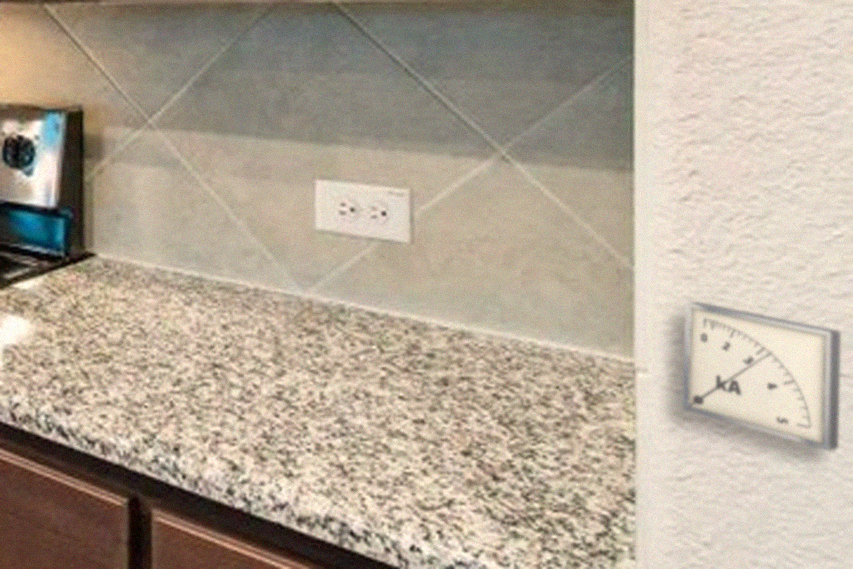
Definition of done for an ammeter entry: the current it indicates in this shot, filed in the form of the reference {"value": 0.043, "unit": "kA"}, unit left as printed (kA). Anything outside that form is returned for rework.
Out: {"value": 3.2, "unit": "kA"}
